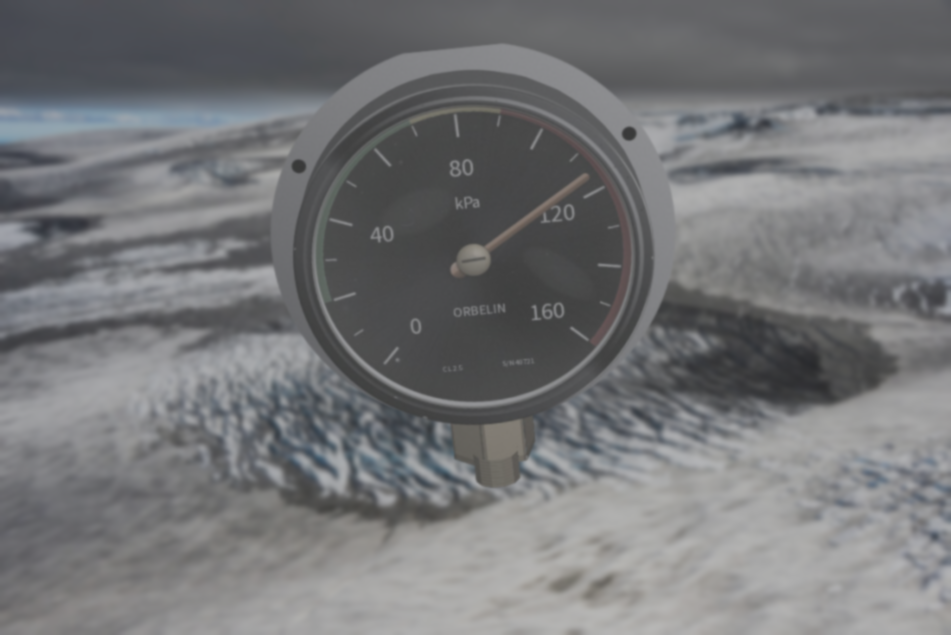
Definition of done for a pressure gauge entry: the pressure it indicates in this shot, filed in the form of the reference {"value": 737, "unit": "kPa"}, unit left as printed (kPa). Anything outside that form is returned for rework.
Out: {"value": 115, "unit": "kPa"}
